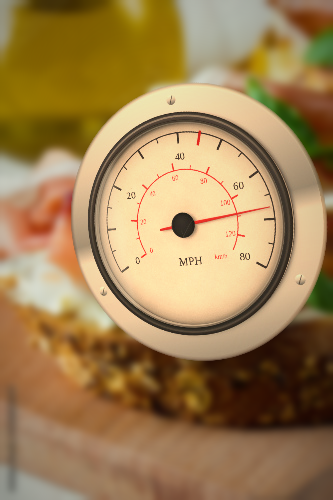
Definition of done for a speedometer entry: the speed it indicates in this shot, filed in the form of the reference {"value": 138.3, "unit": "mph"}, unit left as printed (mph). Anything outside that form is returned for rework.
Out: {"value": 67.5, "unit": "mph"}
